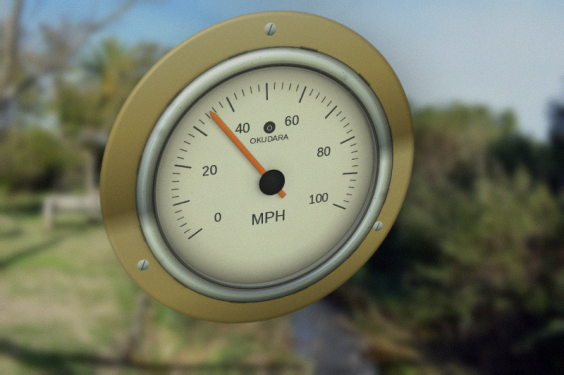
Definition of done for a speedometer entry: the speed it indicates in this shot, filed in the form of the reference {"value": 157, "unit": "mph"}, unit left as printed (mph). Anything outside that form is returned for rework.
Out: {"value": 35, "unit": "mph"}
